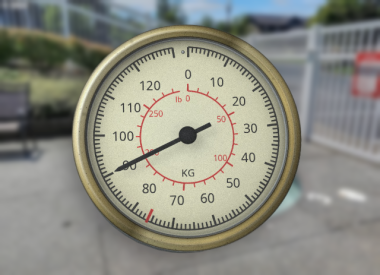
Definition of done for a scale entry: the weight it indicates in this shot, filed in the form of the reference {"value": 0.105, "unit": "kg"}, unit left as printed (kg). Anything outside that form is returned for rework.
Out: {"value": 90, "unit": "kg"}
